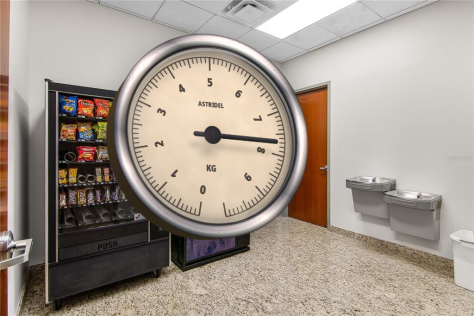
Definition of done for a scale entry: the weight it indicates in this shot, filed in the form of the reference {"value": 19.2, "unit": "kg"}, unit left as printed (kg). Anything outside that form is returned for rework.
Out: {"value": 7.7, "unit": "kg"}
